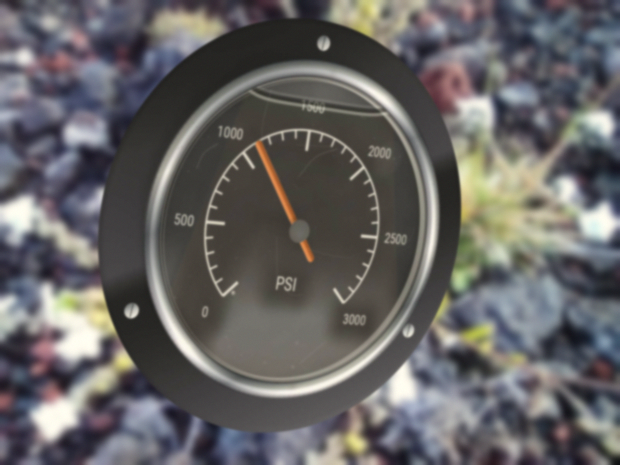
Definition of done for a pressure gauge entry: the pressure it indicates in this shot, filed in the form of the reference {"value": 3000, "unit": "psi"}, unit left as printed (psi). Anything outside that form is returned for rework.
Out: {"value": 1100, "unit": "psi"}
